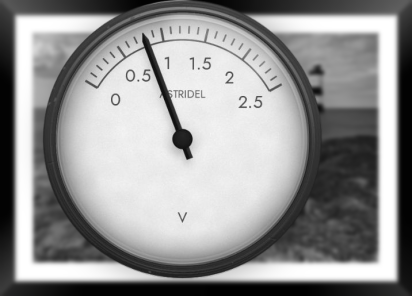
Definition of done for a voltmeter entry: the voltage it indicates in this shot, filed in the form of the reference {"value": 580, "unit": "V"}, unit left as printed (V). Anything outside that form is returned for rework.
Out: {"value": 0.8, "unit": "V"}
